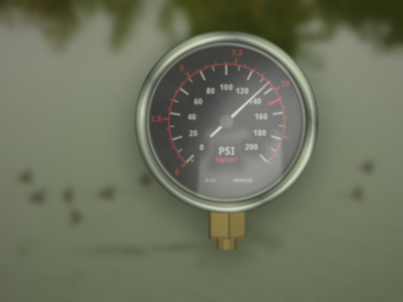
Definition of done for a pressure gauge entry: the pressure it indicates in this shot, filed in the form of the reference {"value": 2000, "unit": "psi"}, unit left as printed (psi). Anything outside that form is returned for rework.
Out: {"value": 135, "unit": "psi"}
